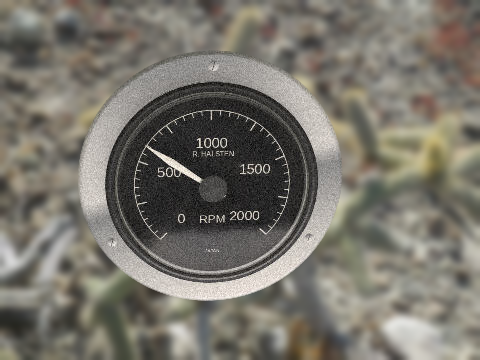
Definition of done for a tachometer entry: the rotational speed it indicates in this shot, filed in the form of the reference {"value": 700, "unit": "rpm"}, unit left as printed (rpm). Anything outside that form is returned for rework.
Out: {"value": 600, "unit": "rpm"}
